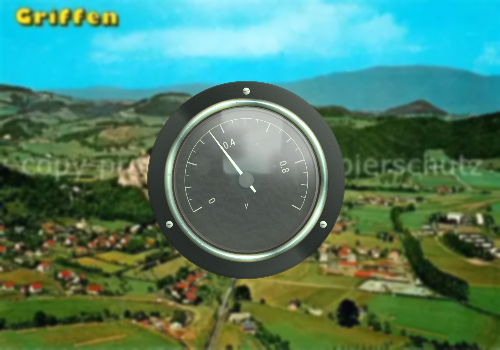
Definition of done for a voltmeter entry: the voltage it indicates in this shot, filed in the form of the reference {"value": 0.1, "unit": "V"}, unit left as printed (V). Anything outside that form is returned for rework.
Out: {"value": 0.35, "unit": "V"}
